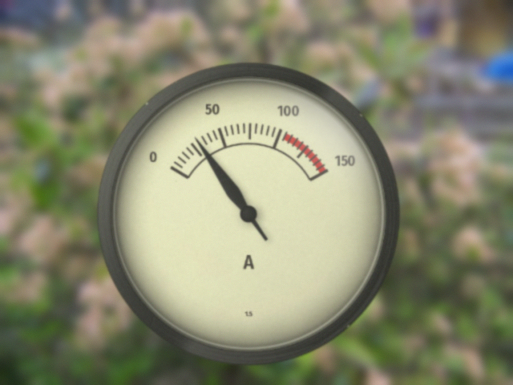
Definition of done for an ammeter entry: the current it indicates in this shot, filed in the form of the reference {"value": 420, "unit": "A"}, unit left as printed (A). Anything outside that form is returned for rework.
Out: {"value": 30, "unit": "A"}
